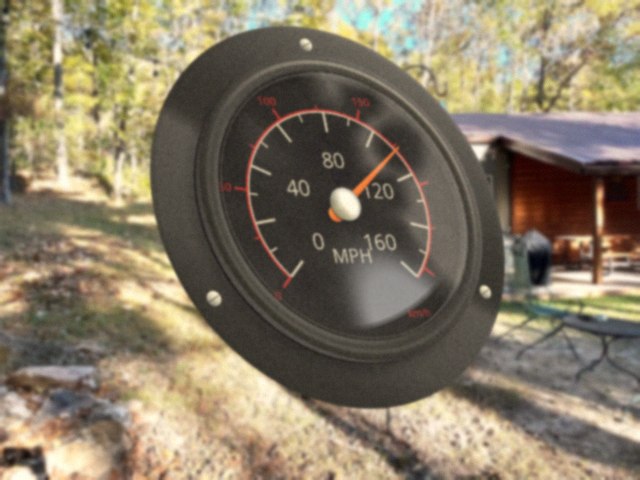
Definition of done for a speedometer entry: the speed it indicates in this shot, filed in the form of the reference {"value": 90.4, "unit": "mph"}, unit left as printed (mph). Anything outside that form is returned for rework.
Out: {"value": 110, "unit": "mph"}
